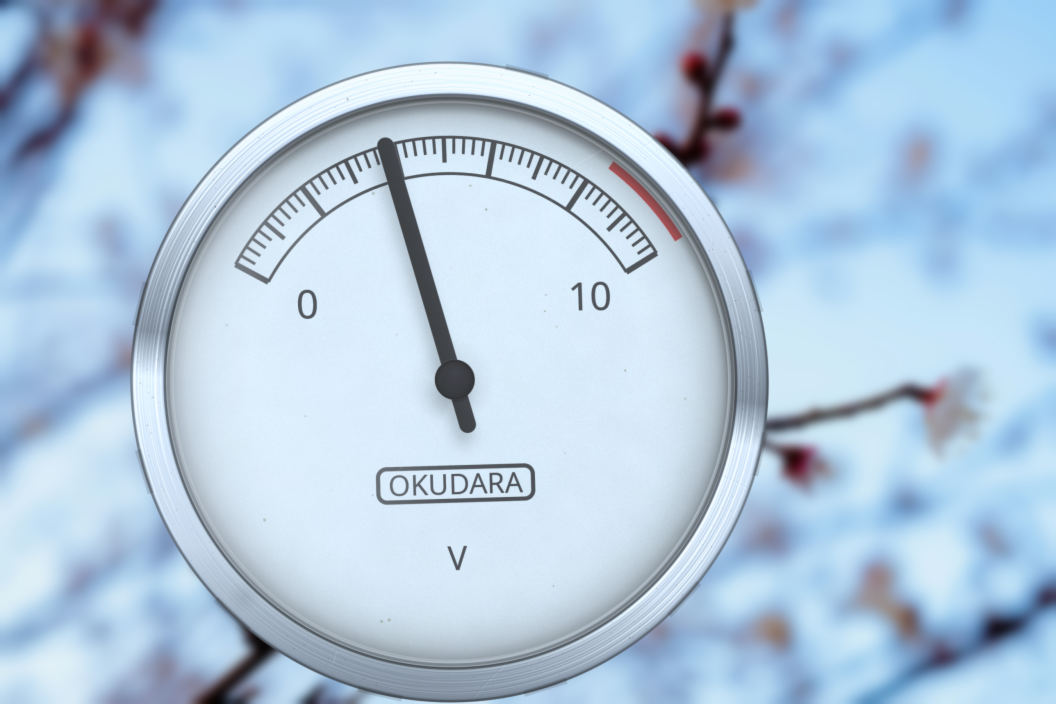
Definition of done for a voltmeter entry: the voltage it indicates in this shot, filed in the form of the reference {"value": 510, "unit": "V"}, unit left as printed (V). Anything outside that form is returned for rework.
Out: {"value": 3.8, "unit": "V"}
